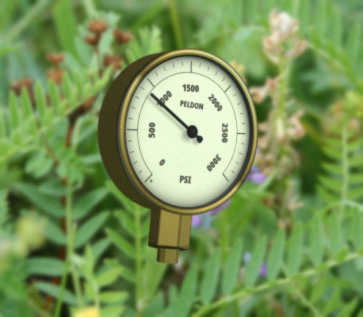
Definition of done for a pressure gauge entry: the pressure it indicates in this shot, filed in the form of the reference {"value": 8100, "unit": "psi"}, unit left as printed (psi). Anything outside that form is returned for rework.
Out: {"value": 900, "unit": "psi"}
